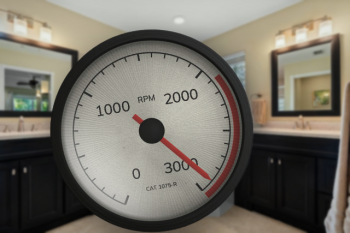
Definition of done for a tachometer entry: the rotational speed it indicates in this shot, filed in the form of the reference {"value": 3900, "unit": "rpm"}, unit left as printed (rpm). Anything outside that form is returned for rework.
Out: {"value": 2900, "unit": "rpm"}
